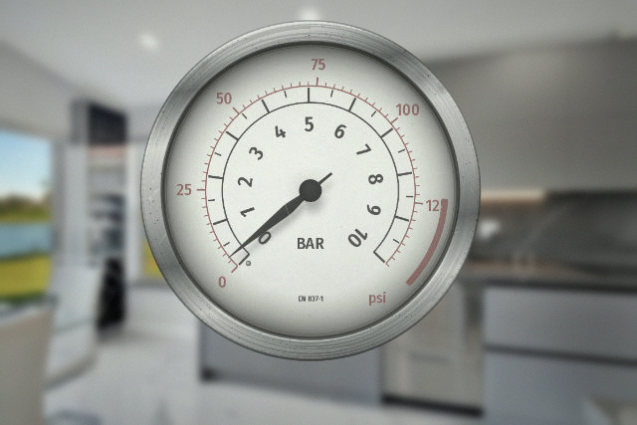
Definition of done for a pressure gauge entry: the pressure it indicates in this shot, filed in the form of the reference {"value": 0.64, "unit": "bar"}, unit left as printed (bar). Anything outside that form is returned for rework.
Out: {"value": 0.25, "unit": "bar"}
